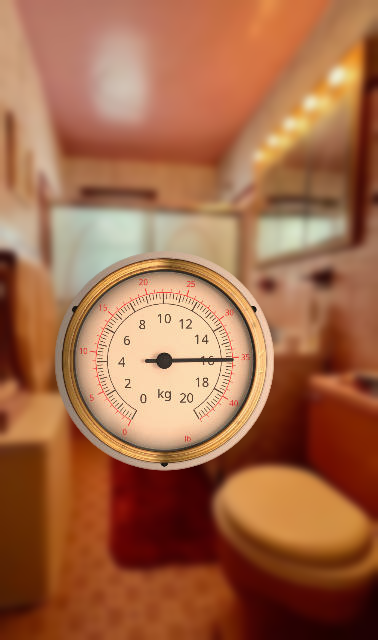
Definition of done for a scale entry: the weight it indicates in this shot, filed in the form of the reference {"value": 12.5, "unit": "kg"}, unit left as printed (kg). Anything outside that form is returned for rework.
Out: {"value": 16, "unit": "kg"}
